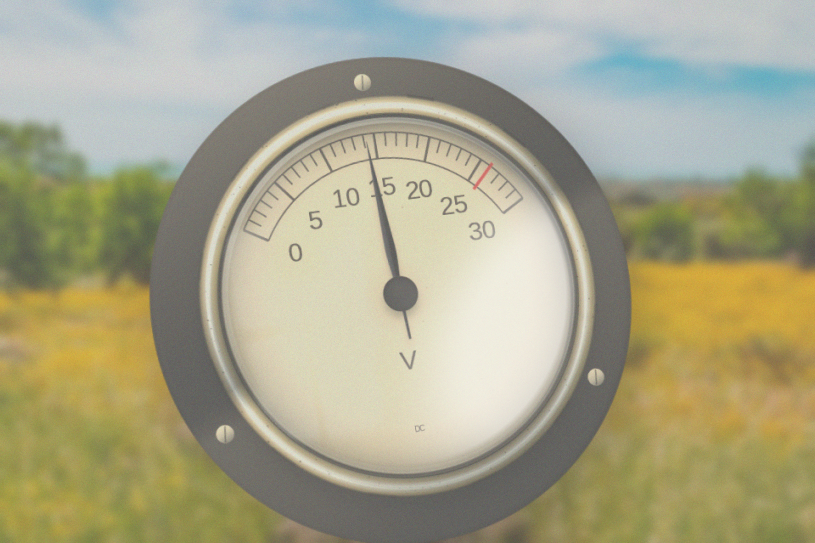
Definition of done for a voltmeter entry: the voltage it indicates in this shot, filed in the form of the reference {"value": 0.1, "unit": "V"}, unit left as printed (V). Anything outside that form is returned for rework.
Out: {"value": 14, "unit": "V"}
